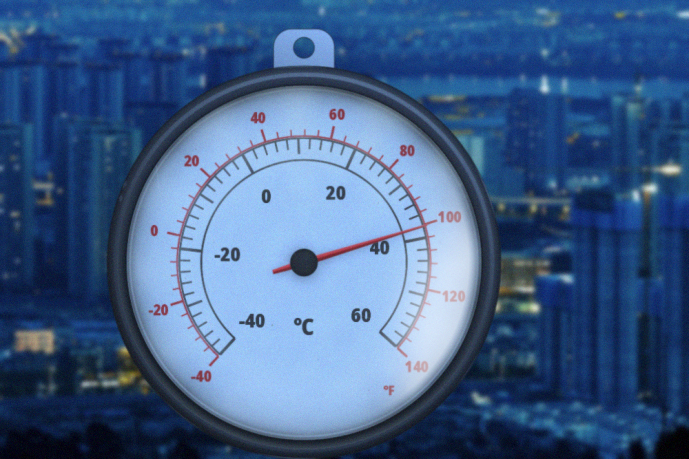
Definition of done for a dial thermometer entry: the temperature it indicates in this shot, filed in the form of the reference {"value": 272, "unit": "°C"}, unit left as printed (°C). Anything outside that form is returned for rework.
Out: {"value": 38, "unit": "°C"}
